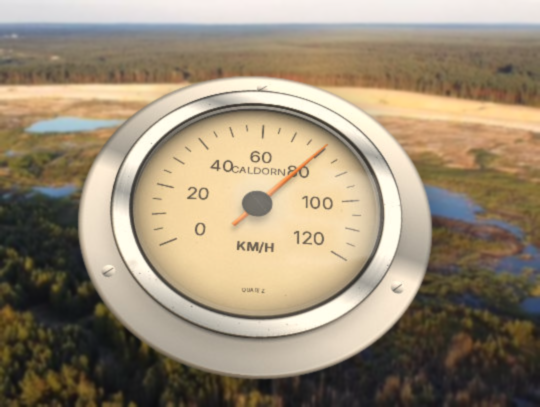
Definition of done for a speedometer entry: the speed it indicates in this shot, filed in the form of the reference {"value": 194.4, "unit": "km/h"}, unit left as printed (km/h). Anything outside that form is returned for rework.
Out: {"value": 80, "unit": "km/h"}
